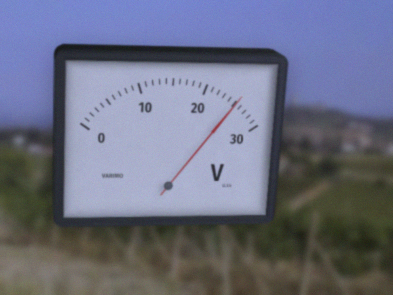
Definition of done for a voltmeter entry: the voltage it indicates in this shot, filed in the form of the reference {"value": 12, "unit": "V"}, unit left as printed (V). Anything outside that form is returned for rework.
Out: {"value": 25, "unit": "V"}
